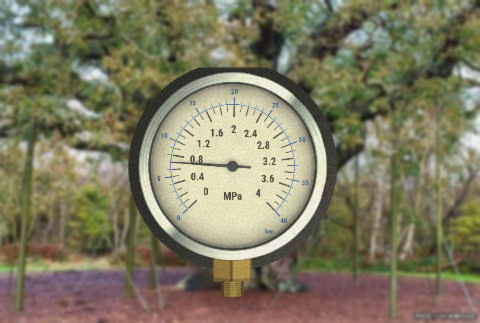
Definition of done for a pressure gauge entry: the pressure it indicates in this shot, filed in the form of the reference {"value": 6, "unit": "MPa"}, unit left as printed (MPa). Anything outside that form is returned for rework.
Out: {"value": 0.7, "unit": "MPa"}
